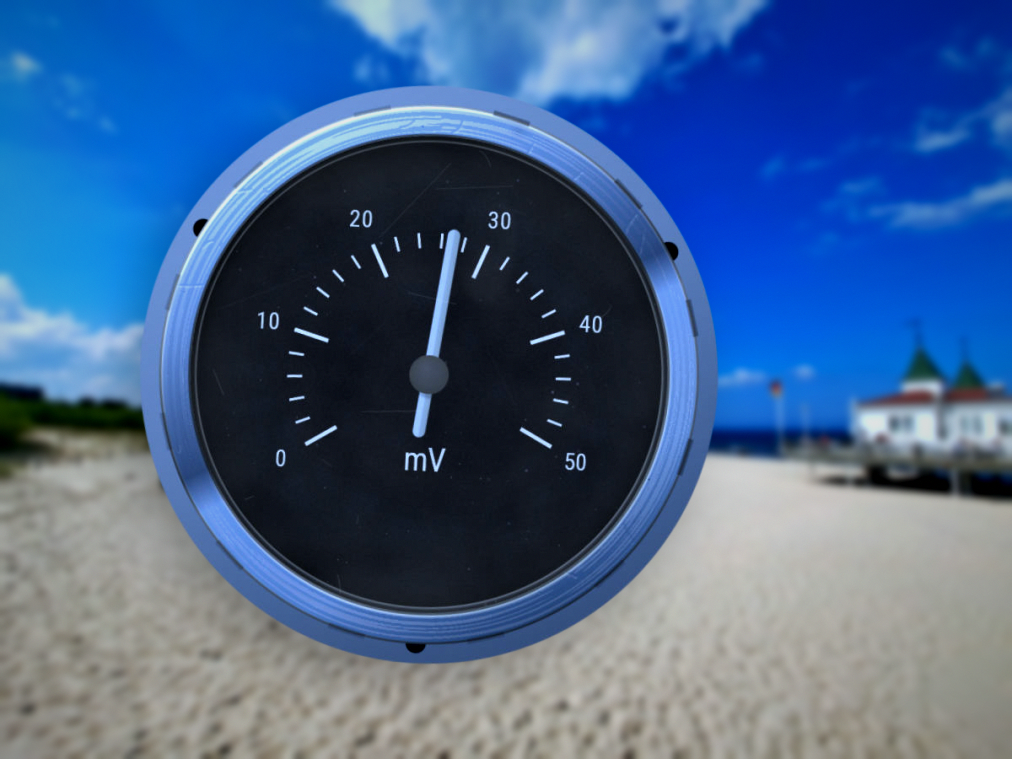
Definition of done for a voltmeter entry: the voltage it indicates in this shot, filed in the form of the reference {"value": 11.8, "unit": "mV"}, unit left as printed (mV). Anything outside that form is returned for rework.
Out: {"value": 27, "unit": "mV"}
